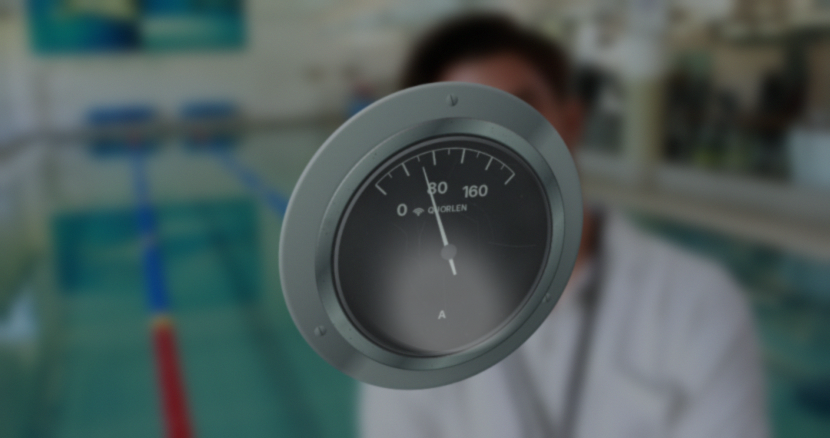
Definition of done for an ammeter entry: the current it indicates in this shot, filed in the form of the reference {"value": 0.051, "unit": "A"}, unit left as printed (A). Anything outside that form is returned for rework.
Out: {"value": 60, "unit": "A"}
